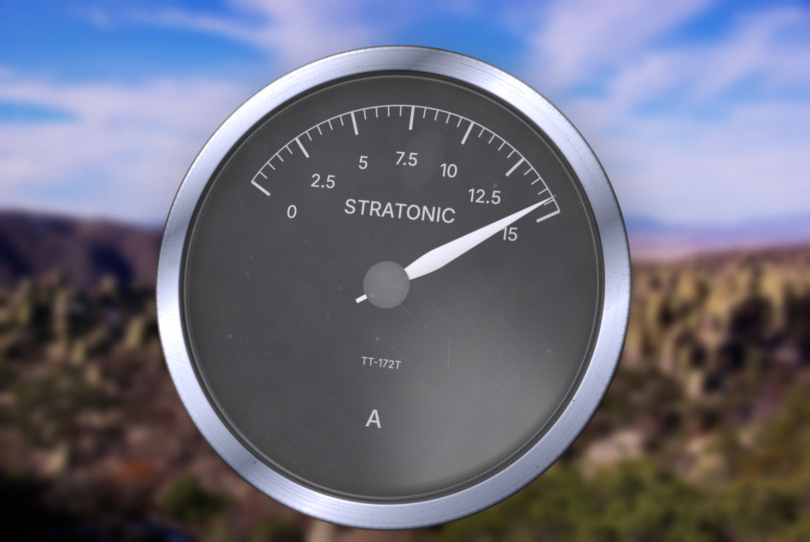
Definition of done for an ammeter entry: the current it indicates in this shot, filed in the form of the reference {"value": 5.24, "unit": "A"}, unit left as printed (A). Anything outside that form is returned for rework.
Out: {"value": 14.5, "unit": "A"}
